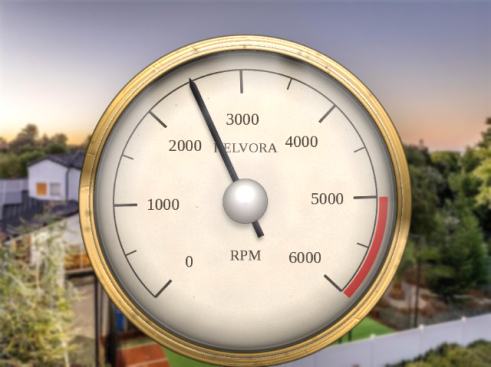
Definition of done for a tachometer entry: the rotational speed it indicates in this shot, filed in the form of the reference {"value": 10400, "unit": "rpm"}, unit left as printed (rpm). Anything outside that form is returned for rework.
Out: {"value": 2500, "unit": "rpm"}
